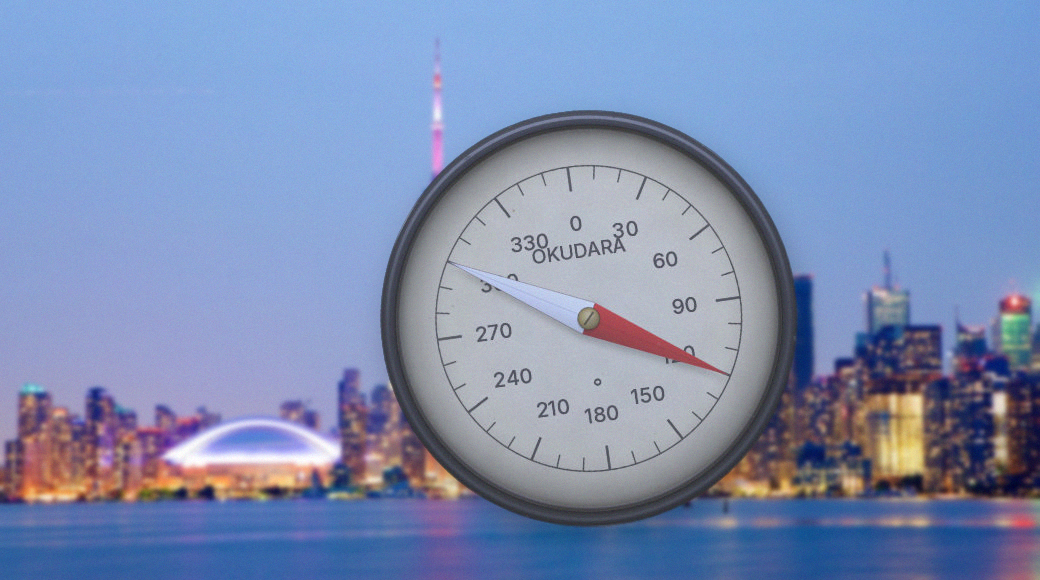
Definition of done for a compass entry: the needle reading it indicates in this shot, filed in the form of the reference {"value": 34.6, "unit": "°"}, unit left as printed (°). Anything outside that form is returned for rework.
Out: {"value": 120, "unit": "°"}
